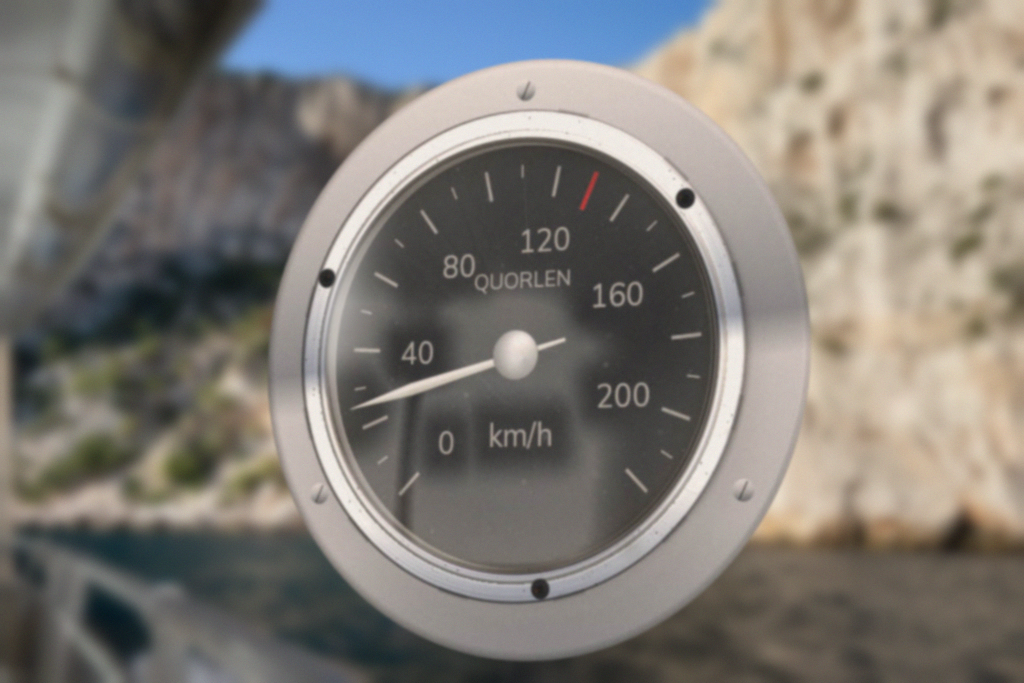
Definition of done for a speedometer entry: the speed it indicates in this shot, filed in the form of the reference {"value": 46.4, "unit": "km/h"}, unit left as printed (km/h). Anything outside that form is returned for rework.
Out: {"value": 25, "unit": "km/h"}
